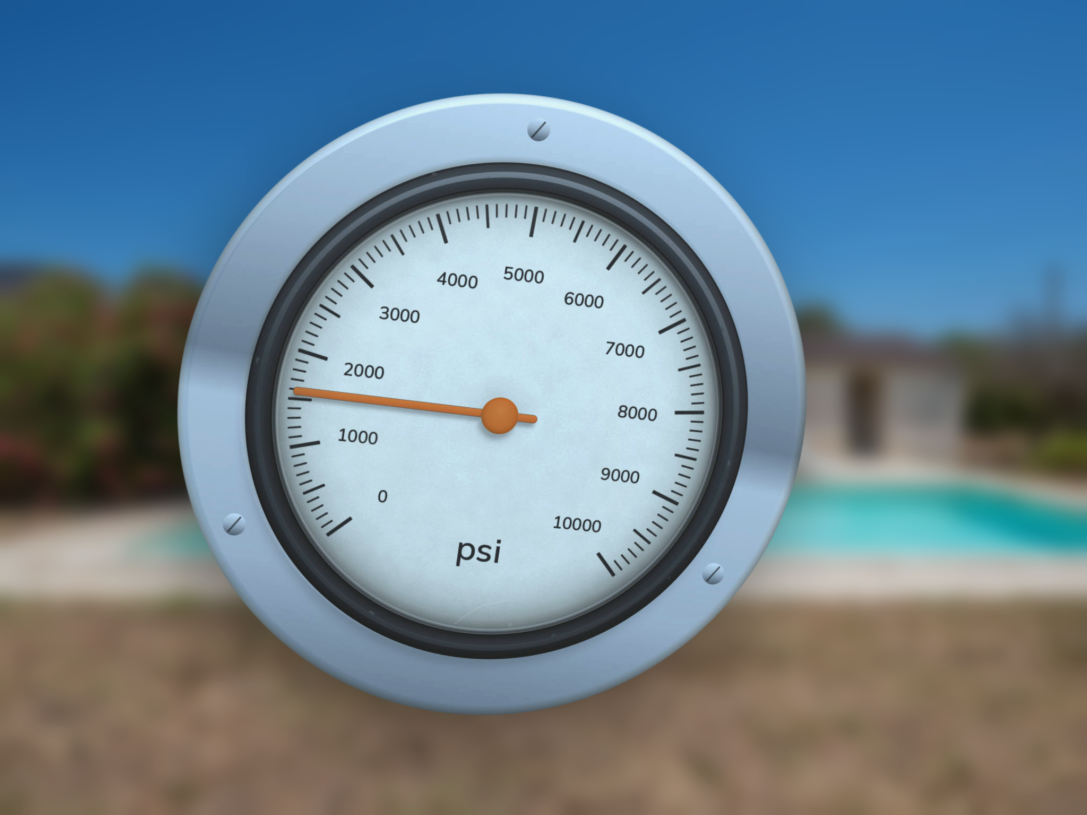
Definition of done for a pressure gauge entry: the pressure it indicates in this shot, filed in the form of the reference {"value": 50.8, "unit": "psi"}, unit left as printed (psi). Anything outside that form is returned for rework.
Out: {"value": 1600, "unit": "psi"}
